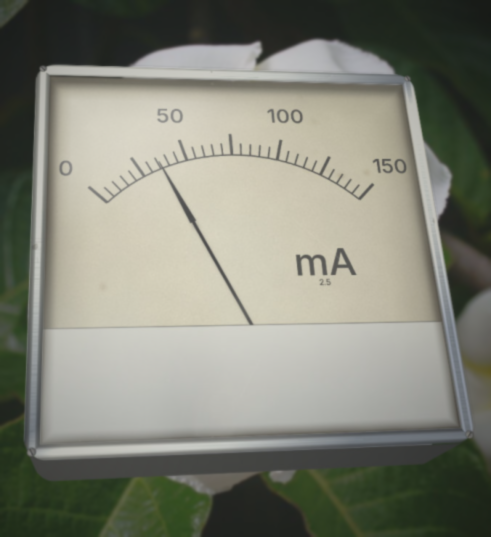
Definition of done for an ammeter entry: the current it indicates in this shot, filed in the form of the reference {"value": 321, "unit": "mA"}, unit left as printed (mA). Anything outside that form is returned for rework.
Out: {"value": 35, "unit": "mA"}
